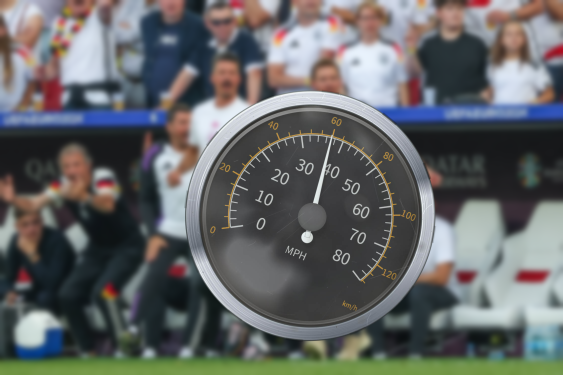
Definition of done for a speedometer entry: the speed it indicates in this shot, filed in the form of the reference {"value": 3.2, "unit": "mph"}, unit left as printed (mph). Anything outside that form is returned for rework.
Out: {"value": 37, "unit": "mph"}
